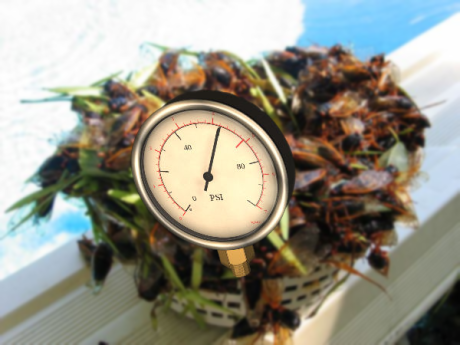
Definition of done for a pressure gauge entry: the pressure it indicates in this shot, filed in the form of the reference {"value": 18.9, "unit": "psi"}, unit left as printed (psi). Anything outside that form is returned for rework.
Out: {"value": 60, "unit": "psi"}
